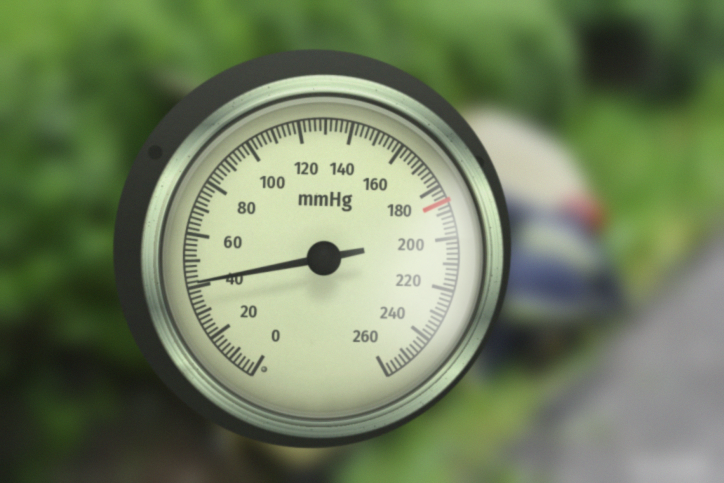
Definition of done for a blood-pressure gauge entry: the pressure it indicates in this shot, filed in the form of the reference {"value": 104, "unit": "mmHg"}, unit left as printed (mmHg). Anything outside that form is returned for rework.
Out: {"value": 42, "unit": "mmHg"}
